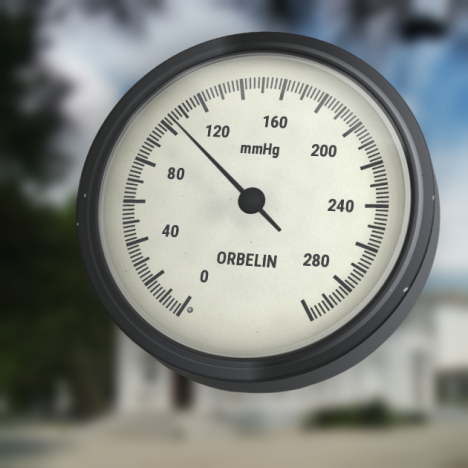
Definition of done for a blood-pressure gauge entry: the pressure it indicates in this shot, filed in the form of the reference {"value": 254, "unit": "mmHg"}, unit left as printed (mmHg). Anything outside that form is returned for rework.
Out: {"value": 104, "unit": "mmHg"}
